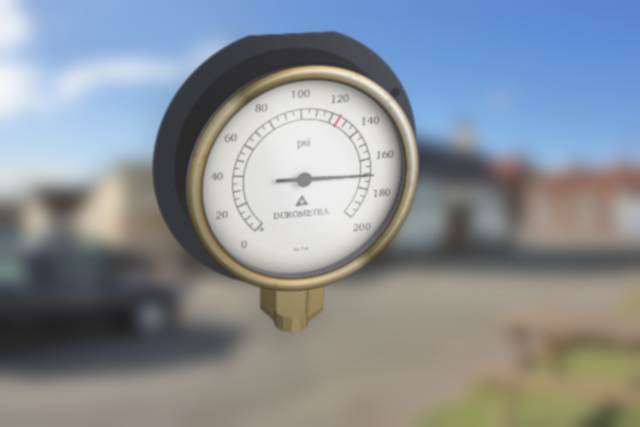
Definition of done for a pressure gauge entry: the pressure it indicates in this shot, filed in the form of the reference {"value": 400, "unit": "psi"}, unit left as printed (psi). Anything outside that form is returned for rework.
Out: {"value": 170, "unit": "psi"}
